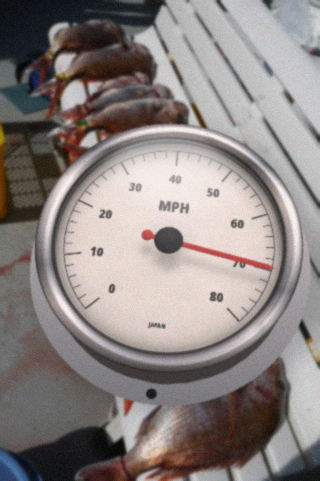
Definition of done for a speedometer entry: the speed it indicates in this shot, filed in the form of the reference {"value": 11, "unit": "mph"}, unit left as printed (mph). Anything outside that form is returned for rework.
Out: {"value": 70, "unit": "mph"}
